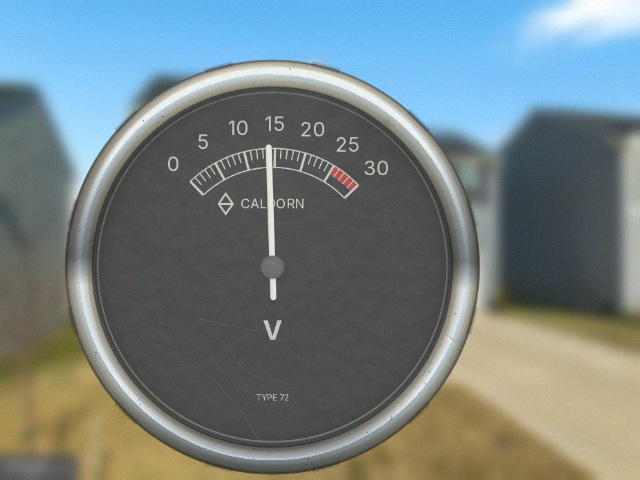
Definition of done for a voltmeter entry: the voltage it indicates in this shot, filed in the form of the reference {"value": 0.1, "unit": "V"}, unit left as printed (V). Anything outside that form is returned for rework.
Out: {"value": 14, "unit": "V"}
